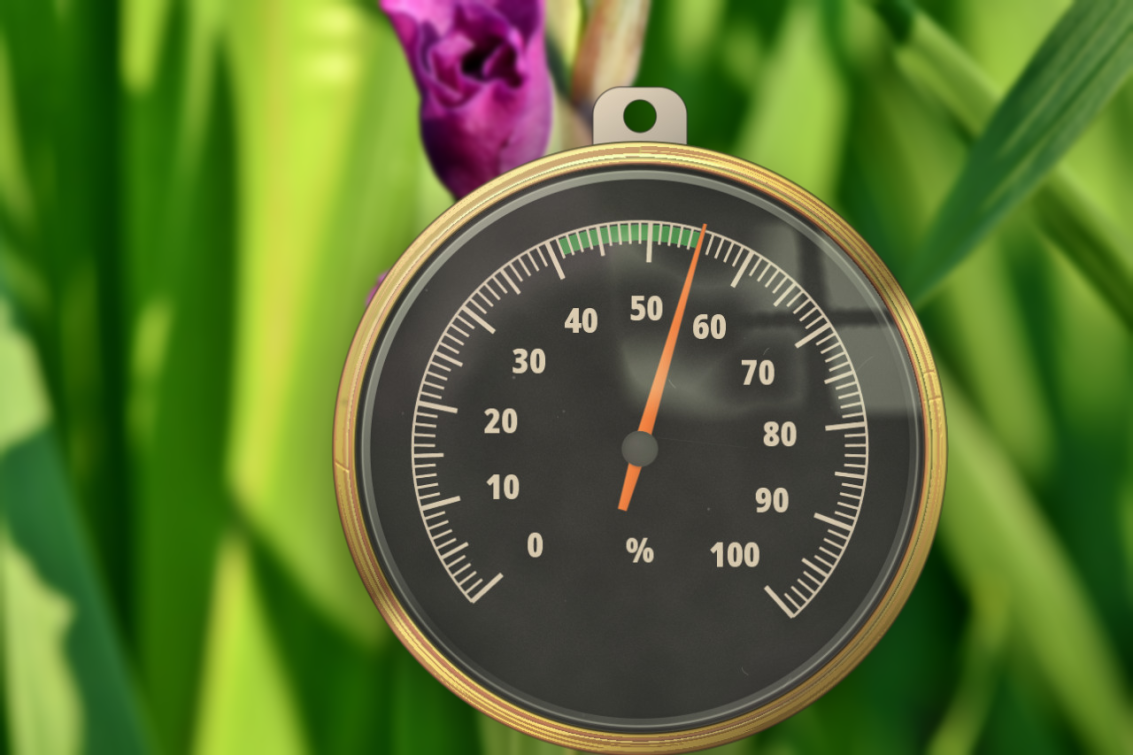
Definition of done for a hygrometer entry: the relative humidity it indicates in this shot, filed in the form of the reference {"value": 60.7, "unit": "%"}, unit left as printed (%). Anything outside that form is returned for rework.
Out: {"value": 55, "unit": "%"}
